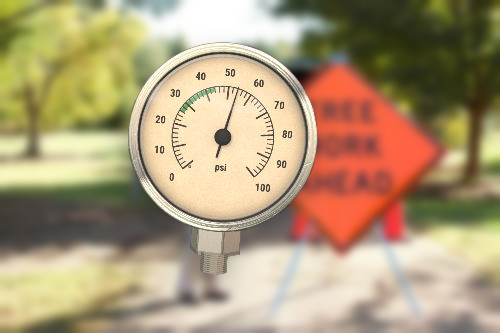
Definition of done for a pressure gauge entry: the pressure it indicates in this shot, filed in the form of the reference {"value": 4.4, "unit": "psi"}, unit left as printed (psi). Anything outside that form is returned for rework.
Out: {"value": 54, "unit": "psi"}
